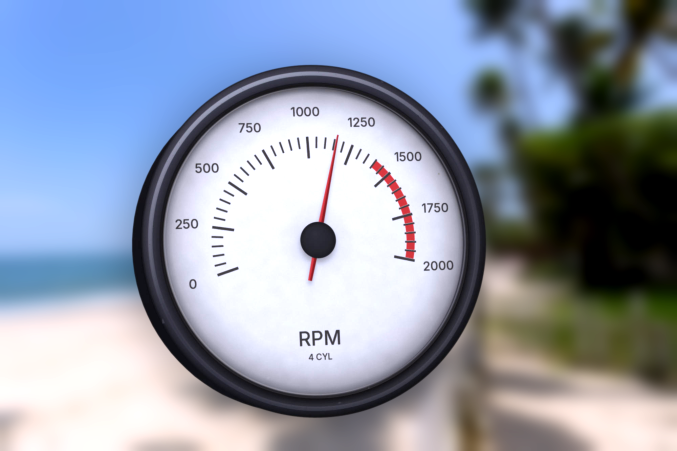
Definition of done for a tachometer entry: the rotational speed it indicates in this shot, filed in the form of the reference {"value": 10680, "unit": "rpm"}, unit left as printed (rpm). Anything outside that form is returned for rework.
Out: {"value": 1150, "unit": "rpm"}
